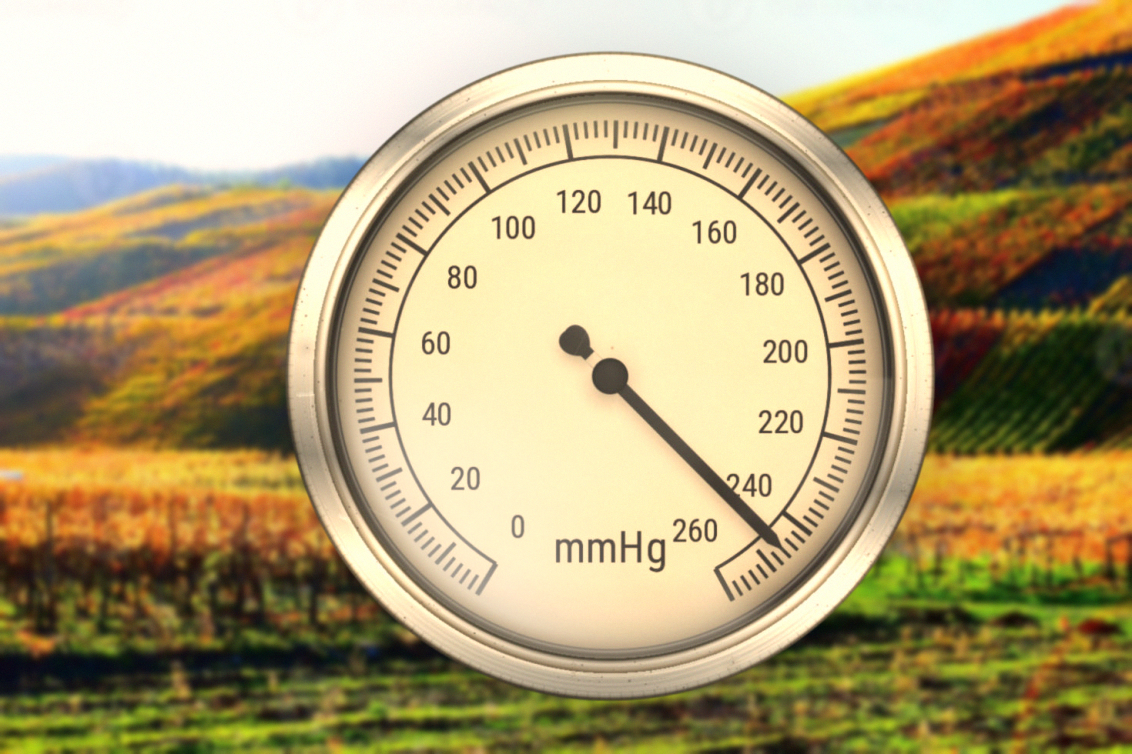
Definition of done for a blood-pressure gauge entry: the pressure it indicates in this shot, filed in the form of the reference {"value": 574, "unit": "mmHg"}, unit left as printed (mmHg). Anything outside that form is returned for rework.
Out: {"value": 246, "unit": "mmHg"}
